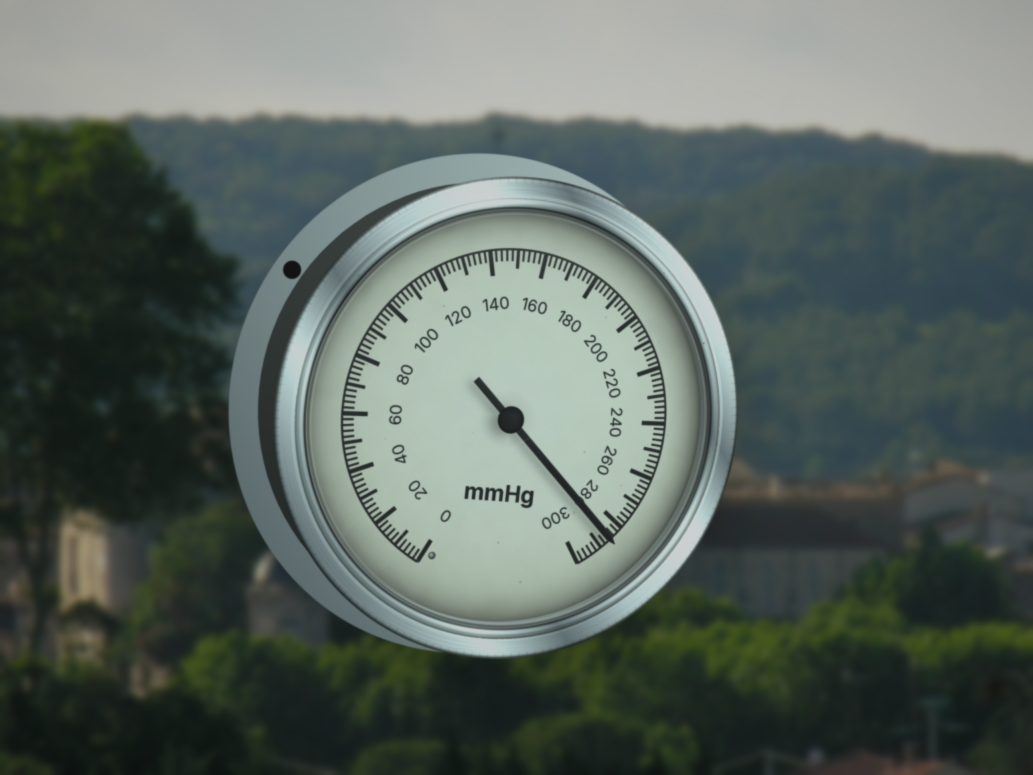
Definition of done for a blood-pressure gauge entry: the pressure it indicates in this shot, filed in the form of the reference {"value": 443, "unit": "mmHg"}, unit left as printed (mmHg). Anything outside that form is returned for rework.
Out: {"value": 286, "unit": "mmHg"}
